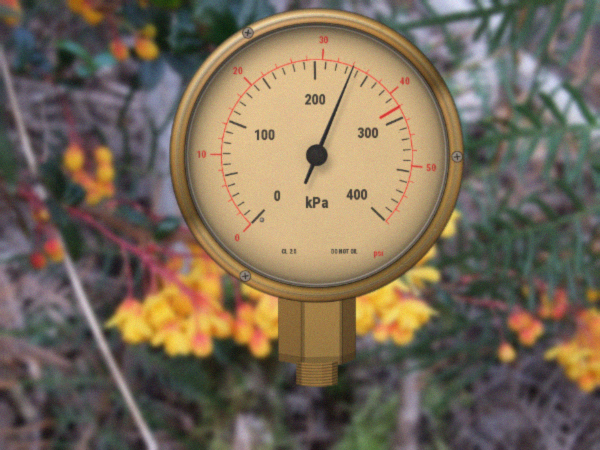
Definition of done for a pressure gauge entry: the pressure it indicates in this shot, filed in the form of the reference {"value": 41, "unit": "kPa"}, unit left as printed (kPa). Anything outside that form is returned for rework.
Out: {"value": 235, "unit": "kPa"}
